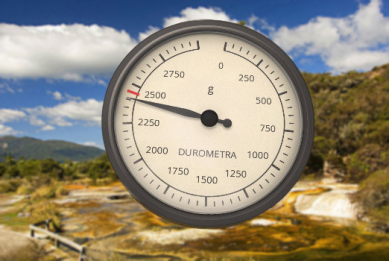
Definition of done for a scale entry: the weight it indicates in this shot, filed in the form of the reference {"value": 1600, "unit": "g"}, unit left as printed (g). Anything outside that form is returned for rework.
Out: {"value": 2400, "unit": "g"}
